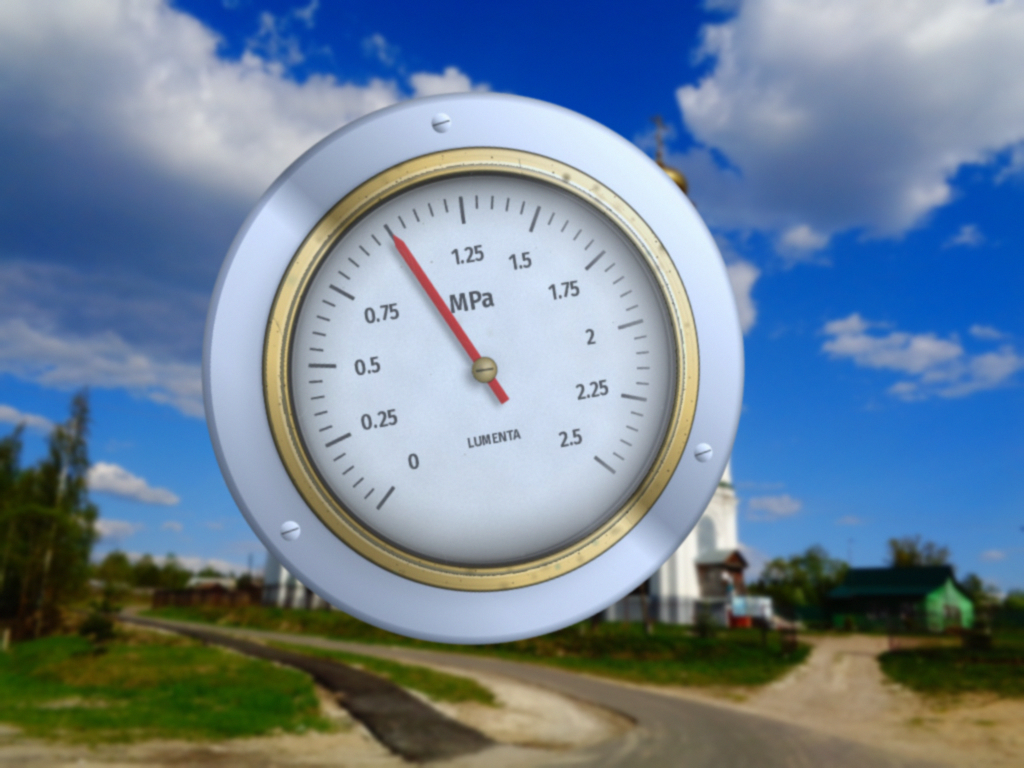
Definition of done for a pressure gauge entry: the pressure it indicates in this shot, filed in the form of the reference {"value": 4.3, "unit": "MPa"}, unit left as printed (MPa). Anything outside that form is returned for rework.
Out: {"value": 1, "unit": "MPa"}
